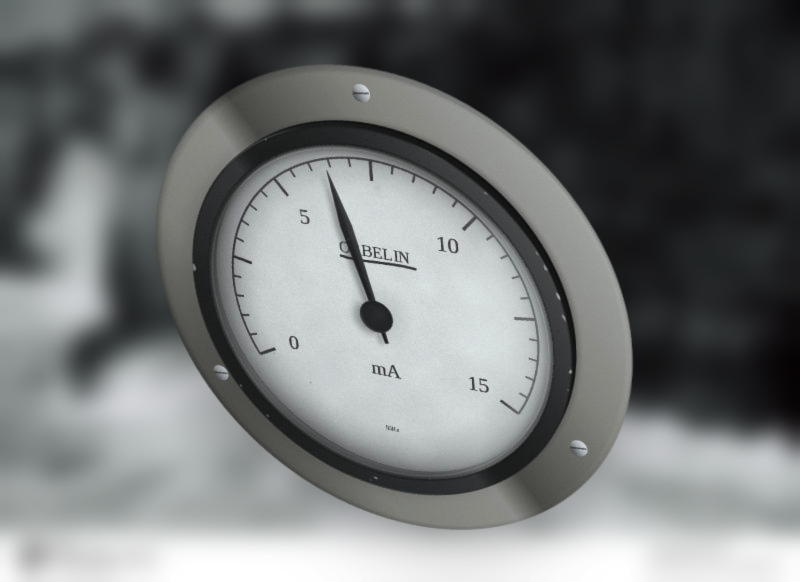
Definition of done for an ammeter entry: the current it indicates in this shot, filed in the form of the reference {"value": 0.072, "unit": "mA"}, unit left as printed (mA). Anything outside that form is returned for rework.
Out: {"value": 6.5, "unit": "mA"}
